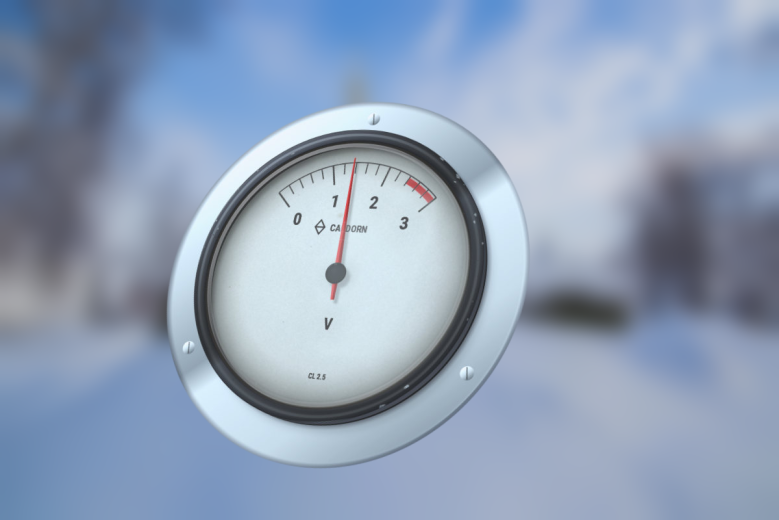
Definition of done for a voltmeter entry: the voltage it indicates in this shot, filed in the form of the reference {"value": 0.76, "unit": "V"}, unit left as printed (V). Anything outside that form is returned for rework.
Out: {"value": 1.4, "unit": "V"}
